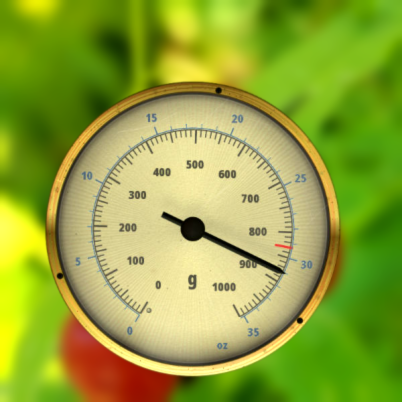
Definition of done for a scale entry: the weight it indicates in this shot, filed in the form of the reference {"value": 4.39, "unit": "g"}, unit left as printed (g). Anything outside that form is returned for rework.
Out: {"value": 880, "unit": "g"}
